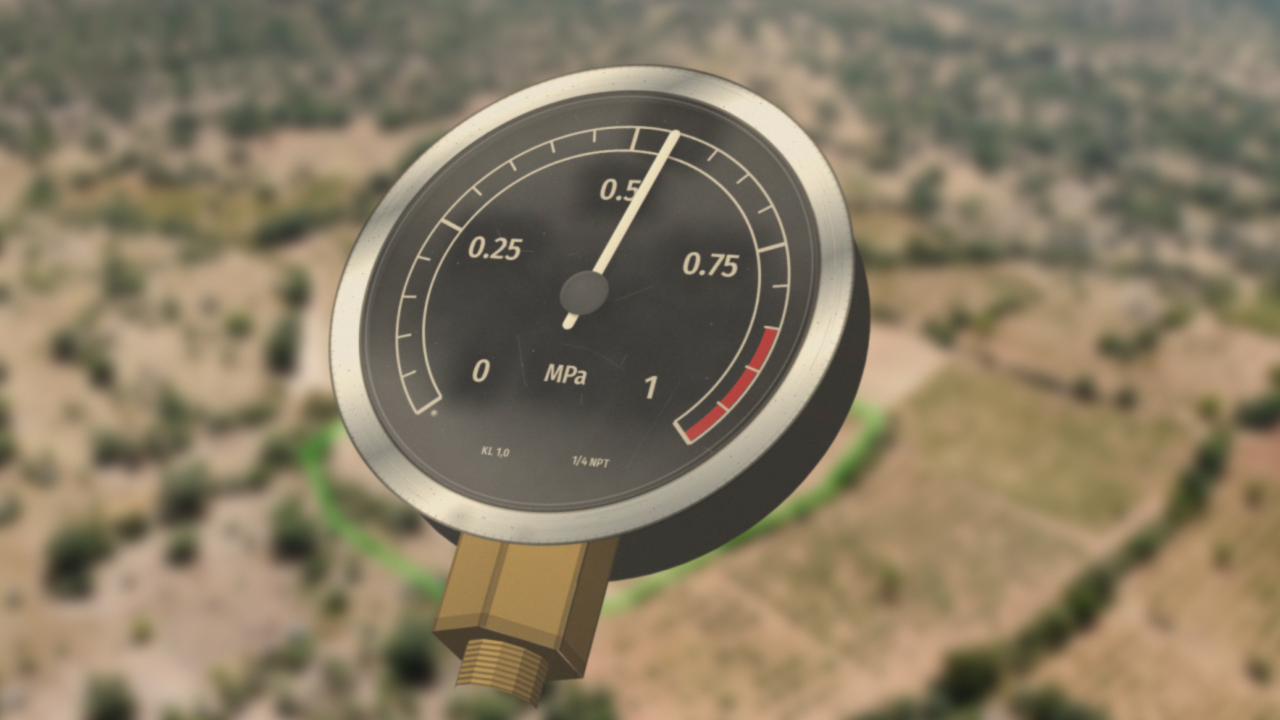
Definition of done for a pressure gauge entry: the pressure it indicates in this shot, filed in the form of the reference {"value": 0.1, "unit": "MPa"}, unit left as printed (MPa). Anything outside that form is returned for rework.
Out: {"value": 0.55, "unit": "MPa"}
